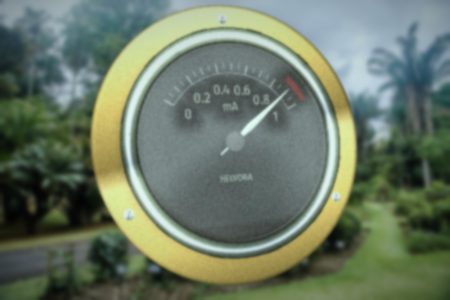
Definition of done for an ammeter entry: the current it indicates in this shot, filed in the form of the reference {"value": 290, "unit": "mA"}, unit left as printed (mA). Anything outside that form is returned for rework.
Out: {"value": 0.9, "unit": "mA"}
